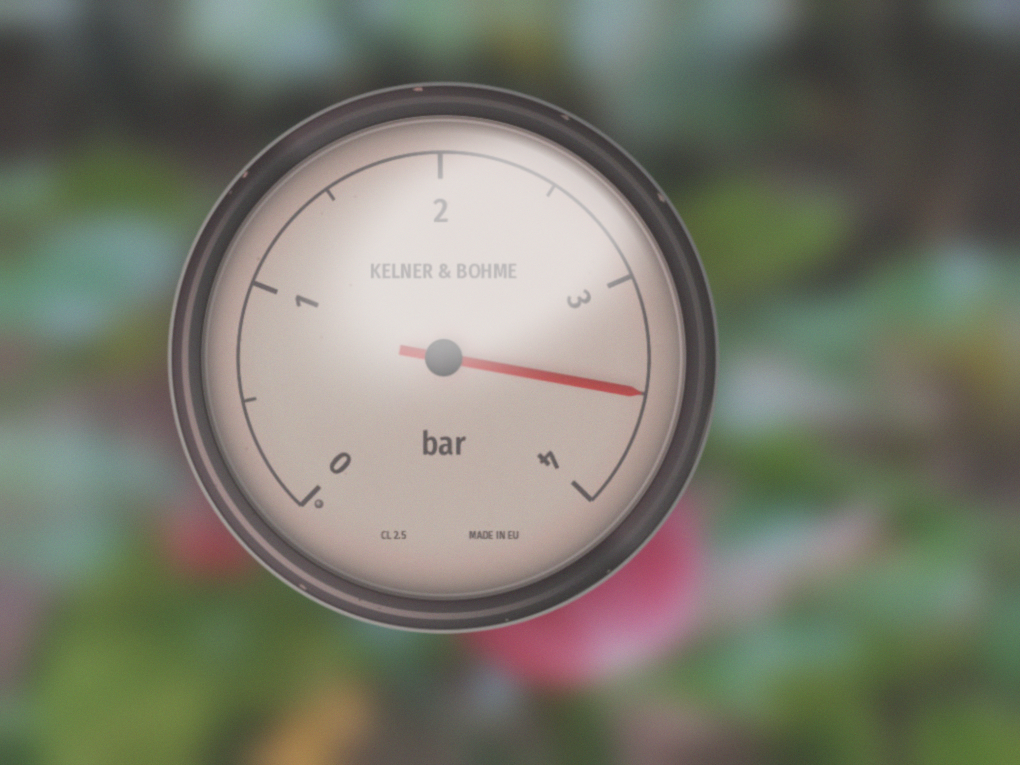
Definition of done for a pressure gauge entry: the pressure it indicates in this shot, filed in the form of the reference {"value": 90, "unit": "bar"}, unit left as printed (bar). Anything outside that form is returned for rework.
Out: {"value": 3.5, "unit": "bar"}
